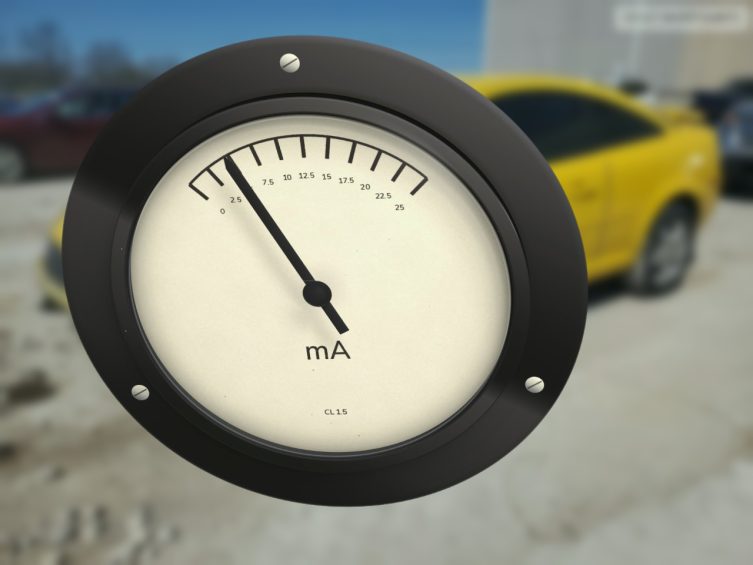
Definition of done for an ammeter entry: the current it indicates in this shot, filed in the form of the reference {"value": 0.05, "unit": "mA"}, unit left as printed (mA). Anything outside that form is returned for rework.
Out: {"value": 5, "unit": "mA"}
